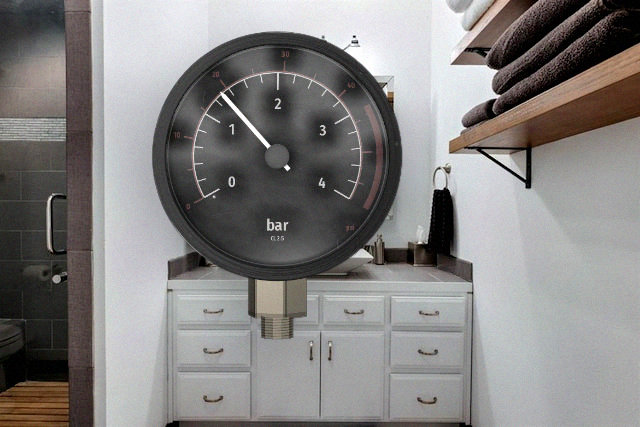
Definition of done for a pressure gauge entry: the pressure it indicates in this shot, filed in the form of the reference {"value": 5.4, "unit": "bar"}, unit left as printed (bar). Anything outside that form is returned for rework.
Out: {"value": 1.3, "unit": "bar"}
